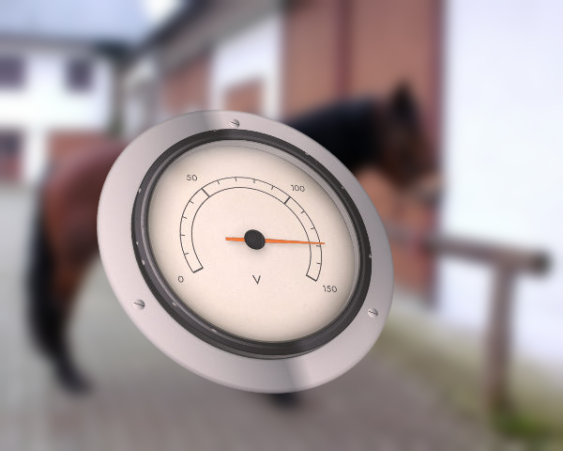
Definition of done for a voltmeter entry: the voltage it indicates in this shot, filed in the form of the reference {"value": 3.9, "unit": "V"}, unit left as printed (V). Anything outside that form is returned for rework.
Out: {"value": 130, "unit": "V"}
